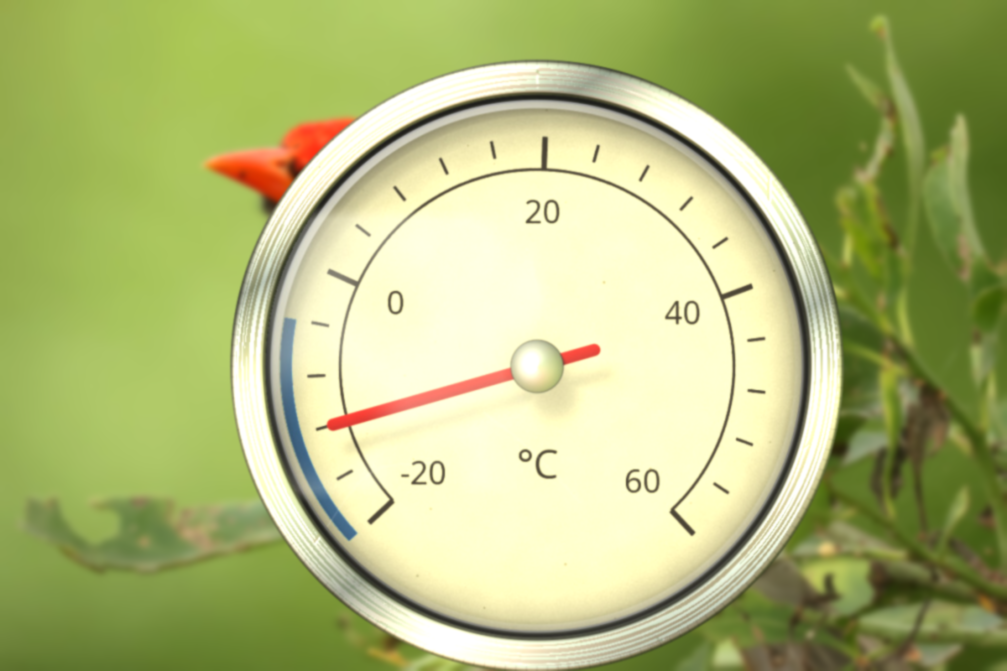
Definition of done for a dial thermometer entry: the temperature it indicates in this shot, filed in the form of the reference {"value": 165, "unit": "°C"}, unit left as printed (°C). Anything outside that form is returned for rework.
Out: {"value": -12, "unit": "°C"}
